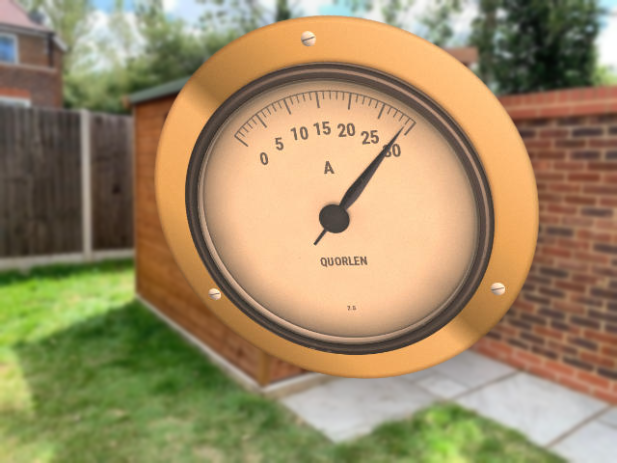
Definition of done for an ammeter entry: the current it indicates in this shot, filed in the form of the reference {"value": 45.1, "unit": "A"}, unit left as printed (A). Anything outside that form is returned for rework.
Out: {"value": 29, "unit": "A"}
